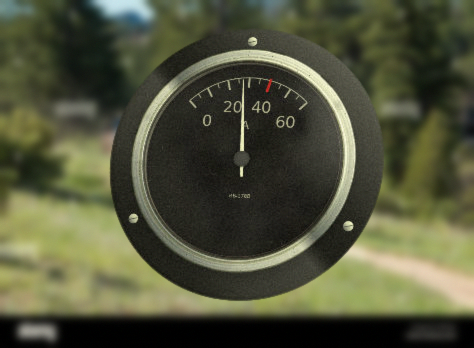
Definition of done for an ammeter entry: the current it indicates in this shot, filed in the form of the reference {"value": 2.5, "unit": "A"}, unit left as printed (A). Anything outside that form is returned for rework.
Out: {"value": 27.5, "unit": "A"}
